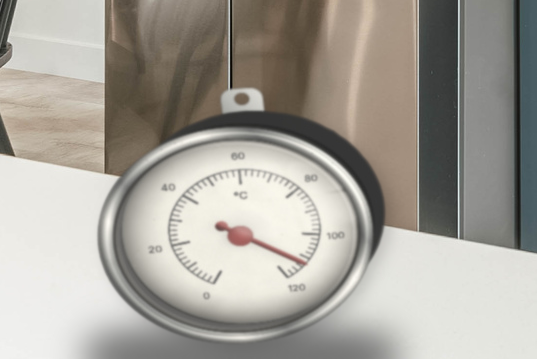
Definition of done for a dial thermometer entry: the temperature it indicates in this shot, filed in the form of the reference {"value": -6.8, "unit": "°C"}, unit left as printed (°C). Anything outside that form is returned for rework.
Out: {"value": 110, "unit": "°C"}
